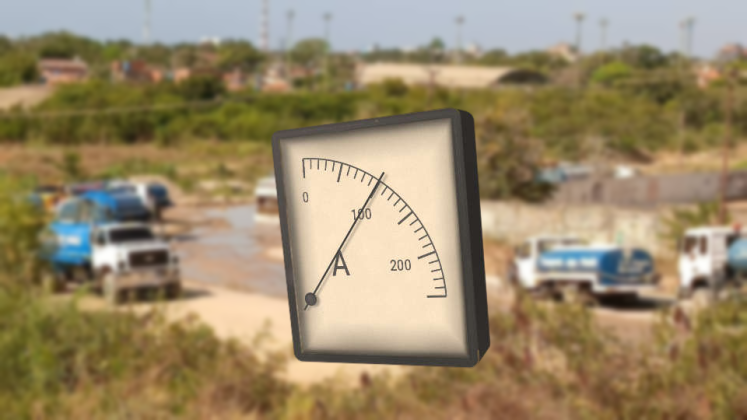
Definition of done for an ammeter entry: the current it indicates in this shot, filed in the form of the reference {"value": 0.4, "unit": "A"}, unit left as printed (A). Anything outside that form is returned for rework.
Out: {"value": 100, "unit": "A"}
